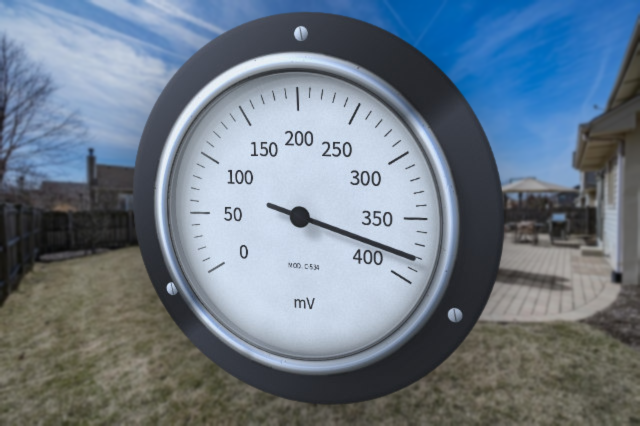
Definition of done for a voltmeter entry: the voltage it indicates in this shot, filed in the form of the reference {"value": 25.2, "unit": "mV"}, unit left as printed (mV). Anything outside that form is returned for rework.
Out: {"value": 380, "unit": "mV"}
